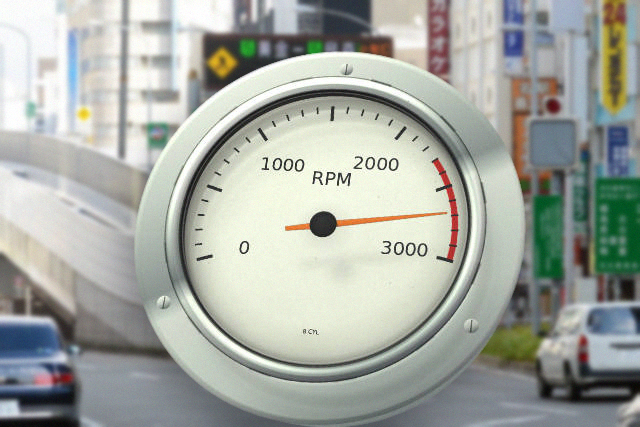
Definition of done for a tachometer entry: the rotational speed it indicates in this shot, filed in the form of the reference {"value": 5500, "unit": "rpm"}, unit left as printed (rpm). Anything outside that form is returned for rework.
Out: {"value": 2700, "unit": "rpm"}
